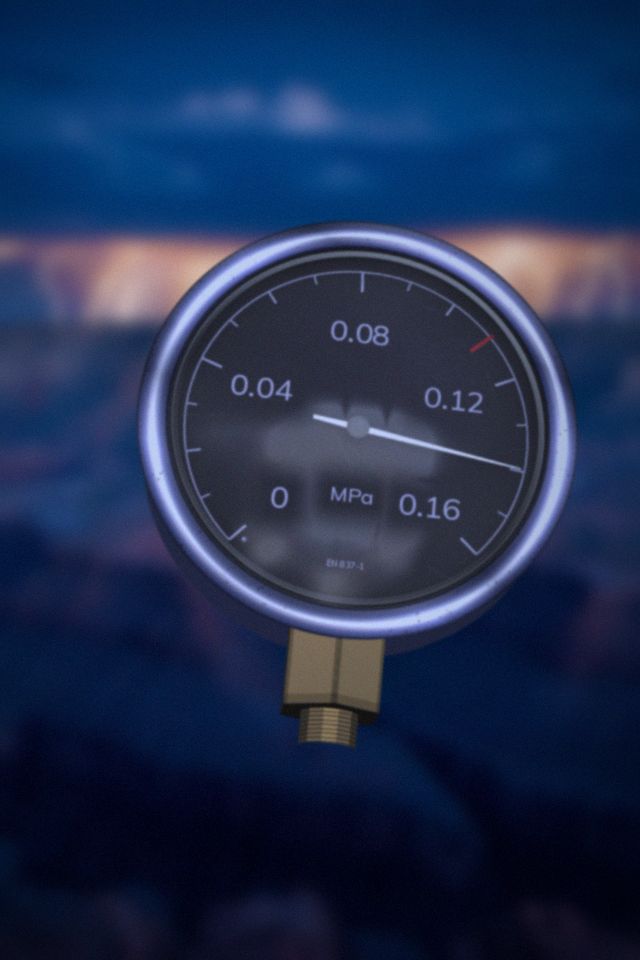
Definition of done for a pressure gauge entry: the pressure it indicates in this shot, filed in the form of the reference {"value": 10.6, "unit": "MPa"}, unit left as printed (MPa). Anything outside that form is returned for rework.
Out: {"value": 0.14, "unit": "MPa"}
